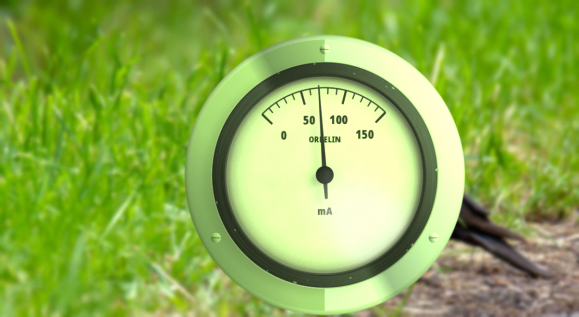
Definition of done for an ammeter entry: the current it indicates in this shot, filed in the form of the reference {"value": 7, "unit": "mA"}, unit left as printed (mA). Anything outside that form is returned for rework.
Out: {"value": 70, "unit": "mA"}
